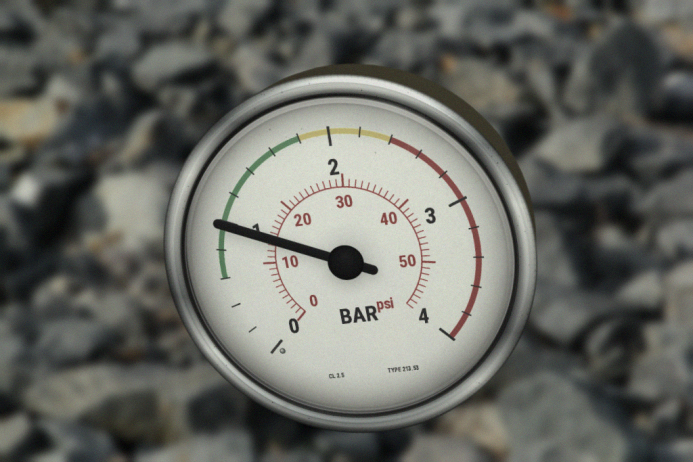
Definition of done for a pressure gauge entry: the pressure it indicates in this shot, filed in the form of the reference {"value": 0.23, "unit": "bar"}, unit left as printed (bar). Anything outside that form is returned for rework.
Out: {"value": 1, "unit": "bar"}
